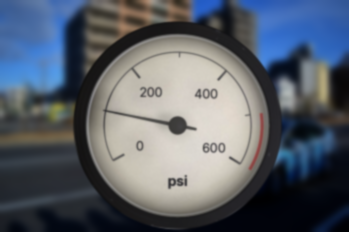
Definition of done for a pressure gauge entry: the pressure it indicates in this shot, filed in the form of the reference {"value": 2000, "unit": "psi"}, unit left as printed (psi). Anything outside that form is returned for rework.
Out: {"value": 100, "unit": "psi"}
